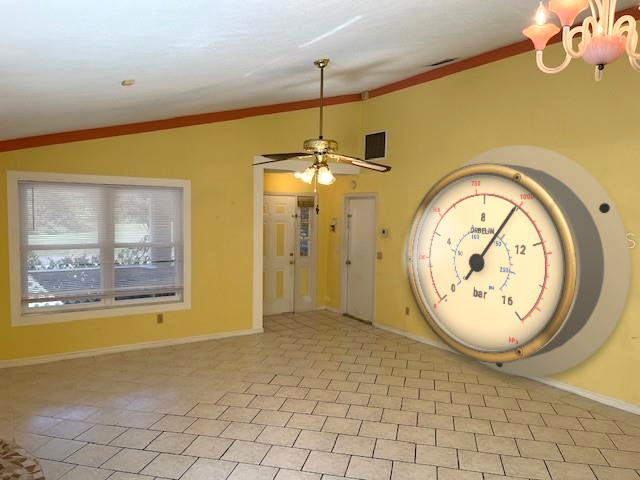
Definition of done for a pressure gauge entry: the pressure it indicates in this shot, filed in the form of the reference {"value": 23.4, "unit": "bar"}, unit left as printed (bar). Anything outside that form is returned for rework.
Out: {"value": 10, "unit": "bar"}
